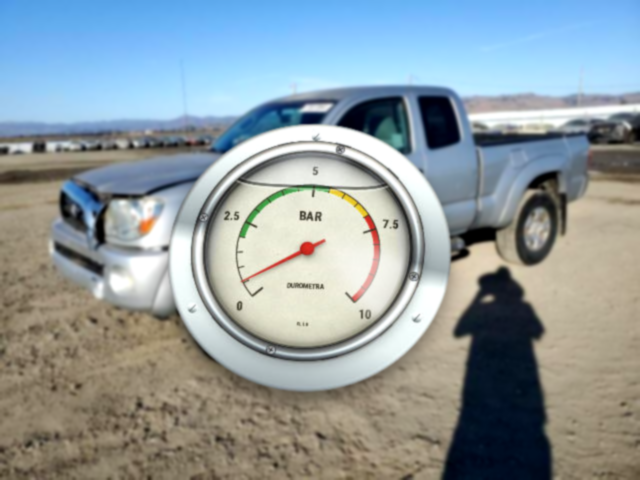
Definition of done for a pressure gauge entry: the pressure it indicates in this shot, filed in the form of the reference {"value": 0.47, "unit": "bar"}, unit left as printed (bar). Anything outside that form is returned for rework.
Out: {"value": 0.5, "unit": "bar"}
